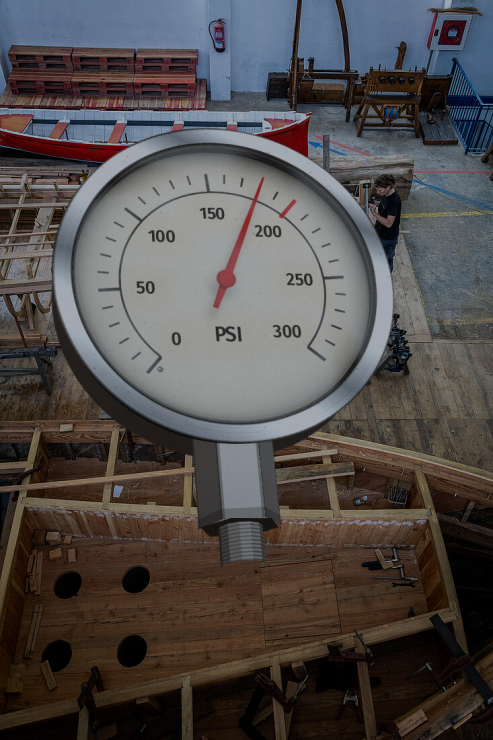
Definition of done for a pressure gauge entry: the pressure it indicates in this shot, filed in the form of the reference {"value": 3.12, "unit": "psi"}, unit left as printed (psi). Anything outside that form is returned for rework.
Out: {"value": 180, "unit": "psi"}
